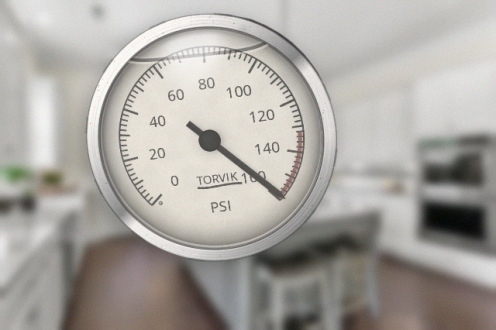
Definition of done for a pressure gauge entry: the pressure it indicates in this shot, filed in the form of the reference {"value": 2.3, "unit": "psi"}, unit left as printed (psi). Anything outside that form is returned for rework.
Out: {"value": 158, "unit": "psi"}
